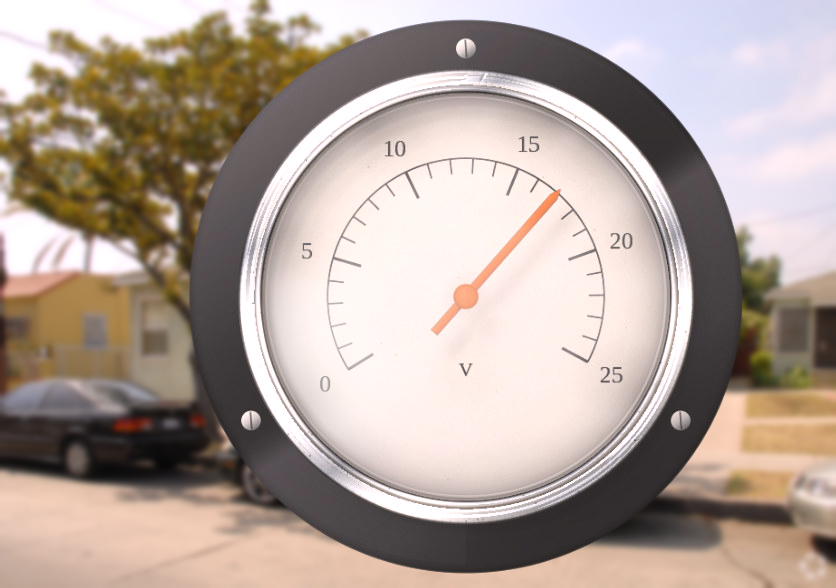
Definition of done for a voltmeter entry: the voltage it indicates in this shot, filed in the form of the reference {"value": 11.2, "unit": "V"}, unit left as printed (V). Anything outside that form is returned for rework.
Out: {"value": 17, "unit": "V"}
